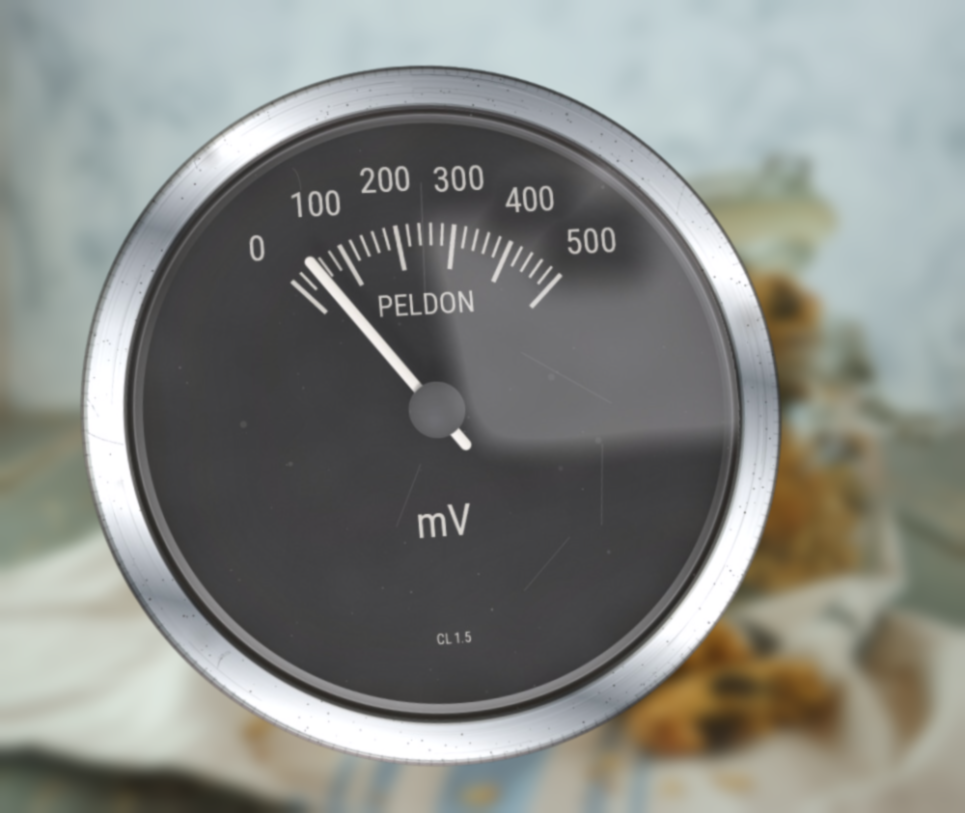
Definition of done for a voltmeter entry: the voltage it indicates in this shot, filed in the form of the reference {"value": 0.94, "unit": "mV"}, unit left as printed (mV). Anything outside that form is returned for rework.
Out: {"value": 40, "unit": "mV"}
